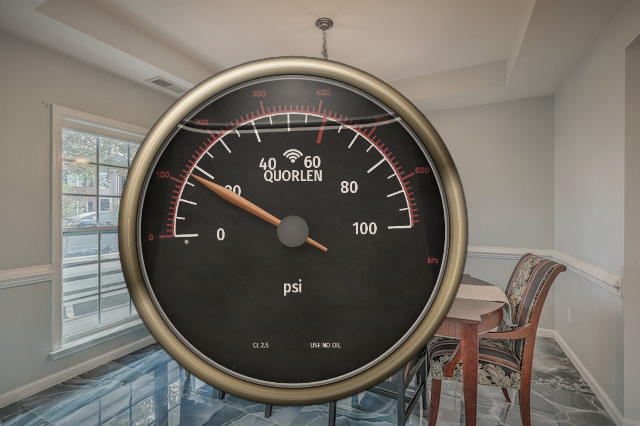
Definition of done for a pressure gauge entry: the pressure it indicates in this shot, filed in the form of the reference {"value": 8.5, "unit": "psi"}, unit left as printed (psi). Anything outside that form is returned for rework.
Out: {"value": 17.5, "unit": "psi"}
